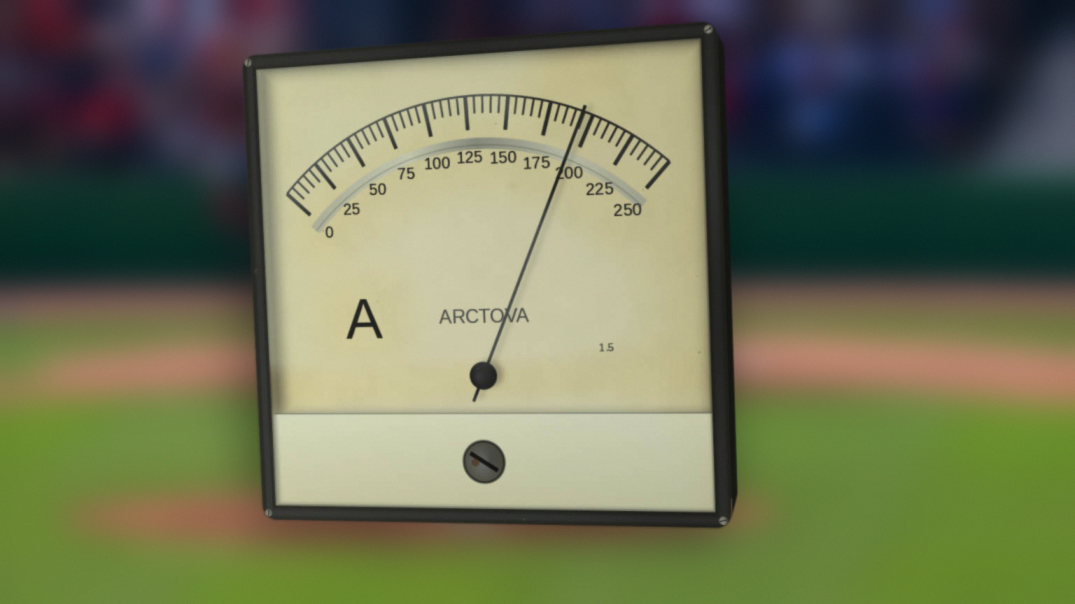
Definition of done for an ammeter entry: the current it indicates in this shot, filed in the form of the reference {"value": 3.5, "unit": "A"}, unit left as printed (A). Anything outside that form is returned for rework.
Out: {"value": 195, "unit": "A"}
